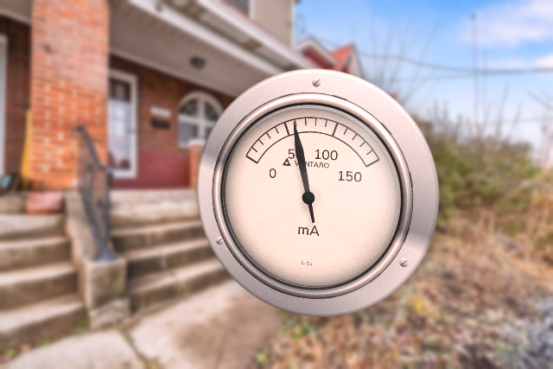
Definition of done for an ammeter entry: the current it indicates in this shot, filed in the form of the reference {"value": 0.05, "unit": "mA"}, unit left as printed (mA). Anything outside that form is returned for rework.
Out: {"value": 60, "unit": "mA"}
